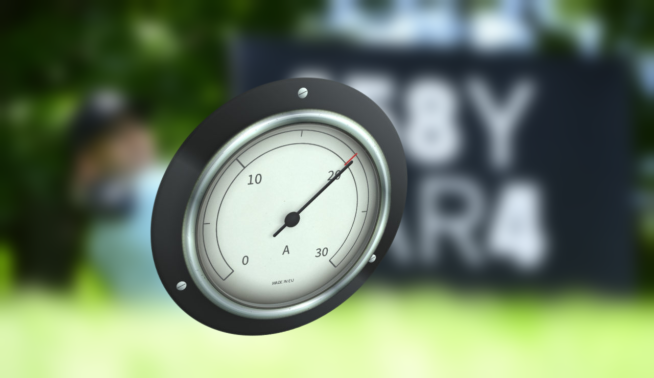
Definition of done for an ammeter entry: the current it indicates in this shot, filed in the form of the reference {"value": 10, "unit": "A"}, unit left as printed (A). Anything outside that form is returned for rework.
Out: {"value": 20, "unit": "A"}
